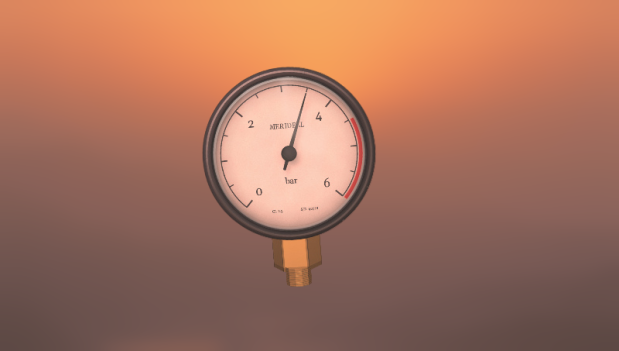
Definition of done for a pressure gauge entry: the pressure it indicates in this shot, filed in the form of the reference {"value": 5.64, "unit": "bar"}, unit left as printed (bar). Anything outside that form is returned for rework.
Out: {"value": 3.5, "unit": "bar"}
